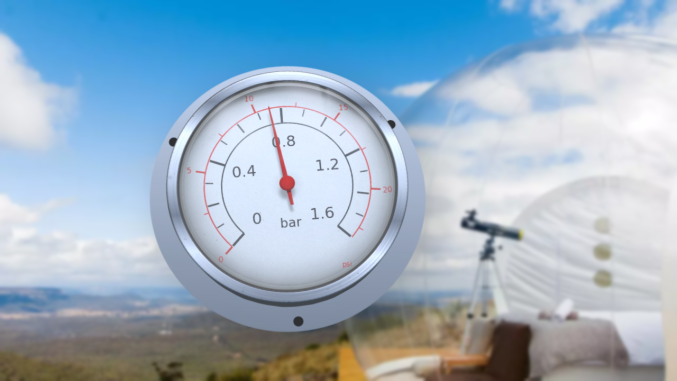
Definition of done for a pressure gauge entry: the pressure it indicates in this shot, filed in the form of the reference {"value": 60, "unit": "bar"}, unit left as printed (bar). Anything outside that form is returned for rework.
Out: {"value": 0.75, "unit": "bar"}
